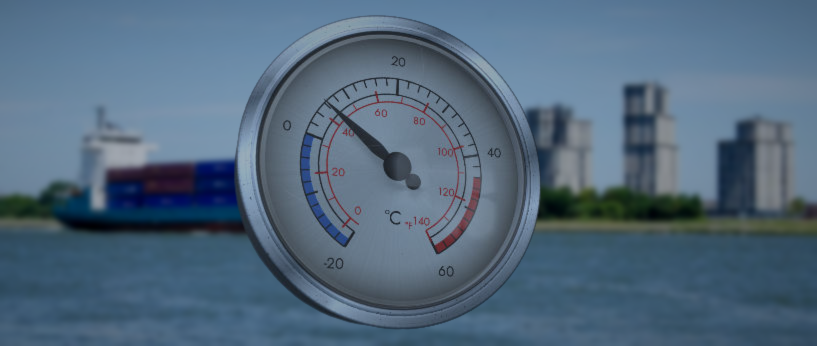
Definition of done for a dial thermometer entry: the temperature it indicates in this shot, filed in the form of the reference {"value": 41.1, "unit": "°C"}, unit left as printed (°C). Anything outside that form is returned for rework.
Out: {"value": 6, "unit": "°C"}
